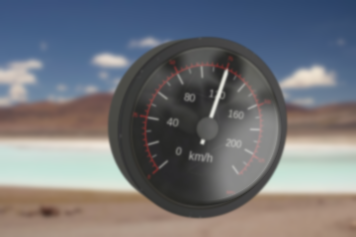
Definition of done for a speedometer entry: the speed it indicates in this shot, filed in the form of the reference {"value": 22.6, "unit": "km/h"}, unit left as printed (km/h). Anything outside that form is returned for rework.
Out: {"value": 120, "unit": "km/h"}
